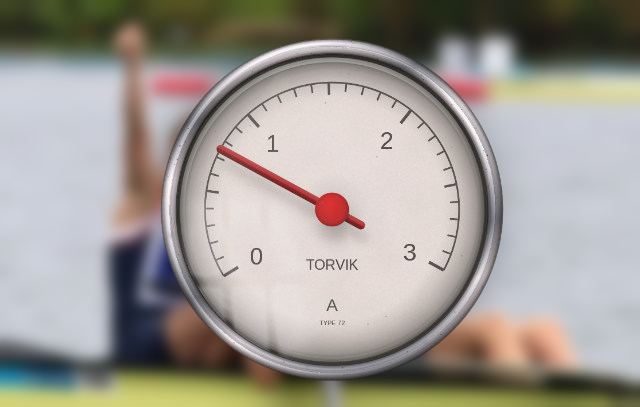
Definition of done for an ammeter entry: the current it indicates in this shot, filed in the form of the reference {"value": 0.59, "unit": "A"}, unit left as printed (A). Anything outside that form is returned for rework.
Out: {"value": 0.75, "unit": "A"}
